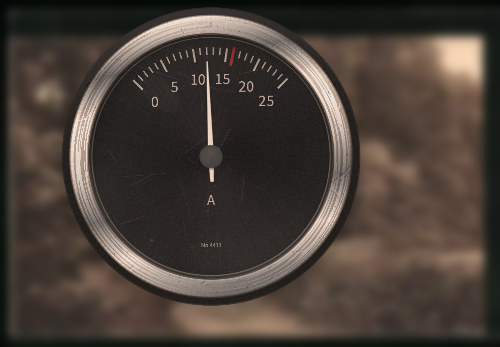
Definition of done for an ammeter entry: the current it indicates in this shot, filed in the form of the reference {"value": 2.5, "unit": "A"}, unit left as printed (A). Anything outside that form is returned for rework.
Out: {"value": 12, "unit": "A"}
